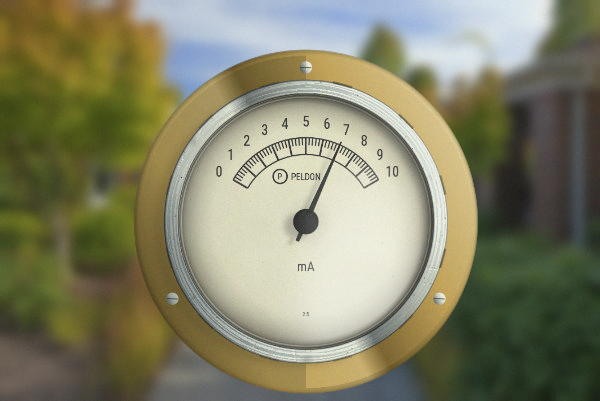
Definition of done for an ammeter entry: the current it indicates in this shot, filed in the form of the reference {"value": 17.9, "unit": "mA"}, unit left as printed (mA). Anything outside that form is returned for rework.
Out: {"value": 7, "unit": "mA"}
